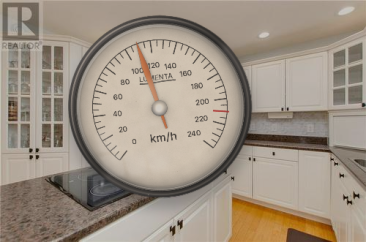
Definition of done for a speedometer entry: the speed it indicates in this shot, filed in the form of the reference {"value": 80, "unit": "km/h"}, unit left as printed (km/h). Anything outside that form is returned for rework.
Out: {"value": 110, "unit": "km/h"}
